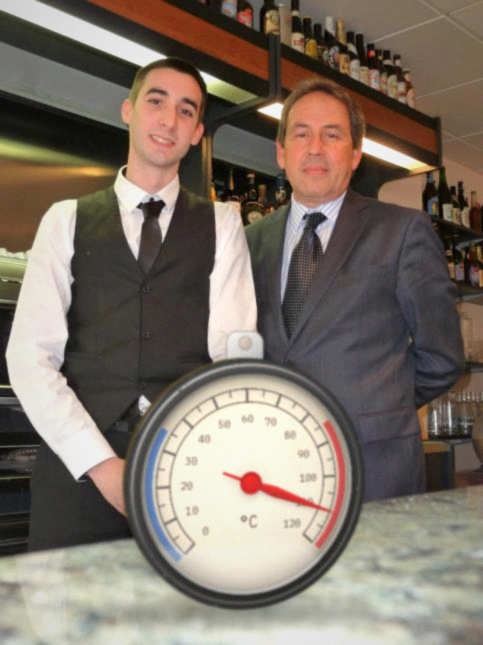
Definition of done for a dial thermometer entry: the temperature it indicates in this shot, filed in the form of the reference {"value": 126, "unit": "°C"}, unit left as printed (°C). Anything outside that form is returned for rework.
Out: {"value": 110, "unit": "°C"}
